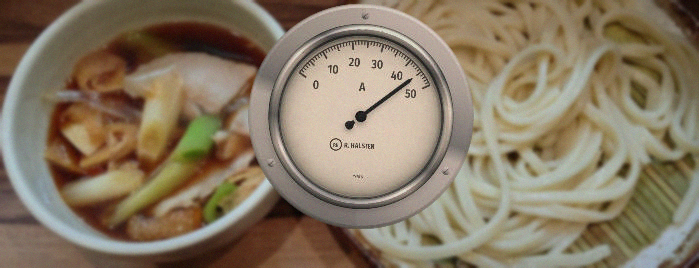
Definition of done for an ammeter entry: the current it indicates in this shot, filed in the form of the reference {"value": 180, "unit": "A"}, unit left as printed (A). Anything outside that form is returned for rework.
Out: {"value": 45, "unit": "A"}
